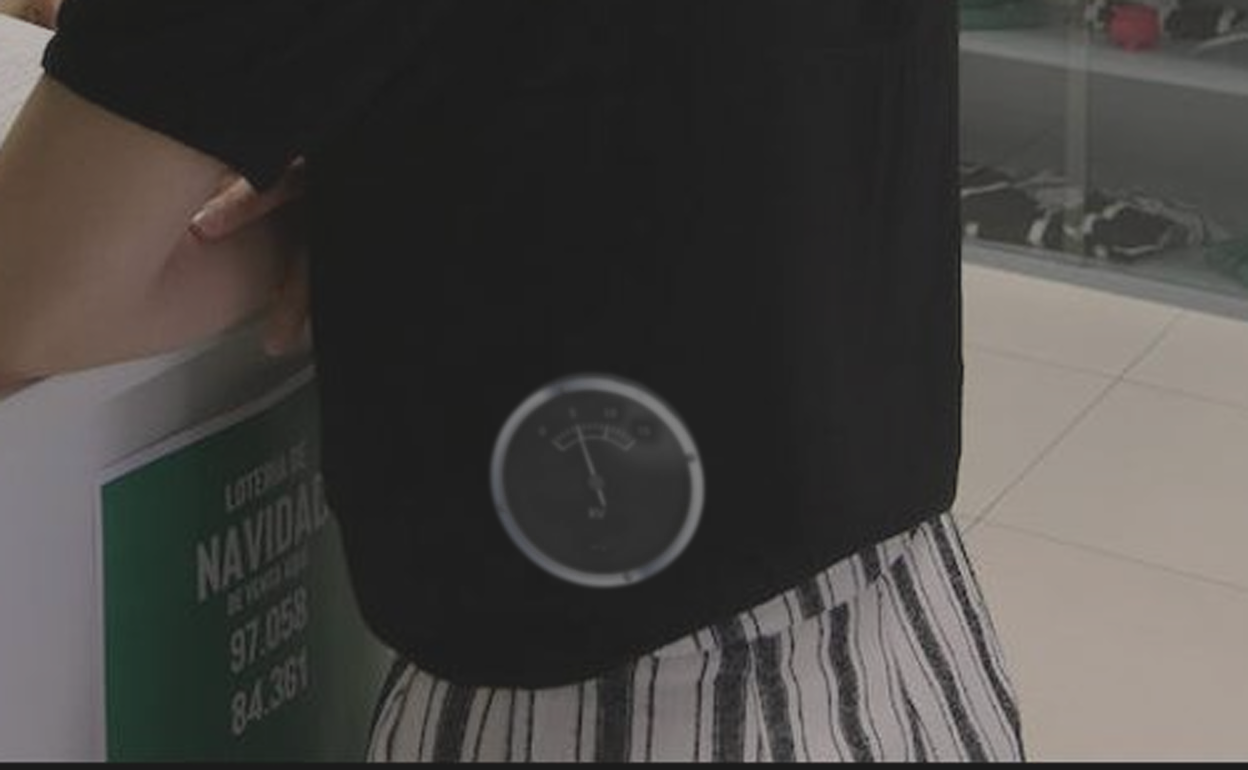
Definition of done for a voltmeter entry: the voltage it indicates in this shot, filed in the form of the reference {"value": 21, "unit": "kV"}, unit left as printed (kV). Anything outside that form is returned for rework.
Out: {"value": 5, "unit": "kV"}
